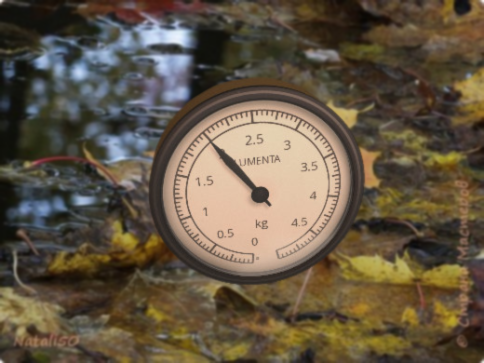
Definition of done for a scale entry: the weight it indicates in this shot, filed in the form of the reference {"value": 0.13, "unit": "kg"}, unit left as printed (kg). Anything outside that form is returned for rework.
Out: {"value": 2, "unit": "kg"}
